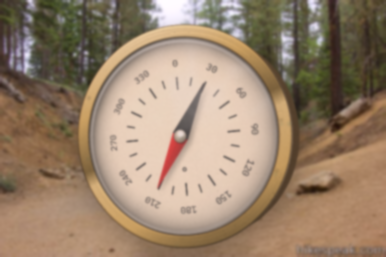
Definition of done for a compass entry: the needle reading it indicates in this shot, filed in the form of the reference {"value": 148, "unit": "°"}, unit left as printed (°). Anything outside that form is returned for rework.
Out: {"value": 210, "unit": "°"}
